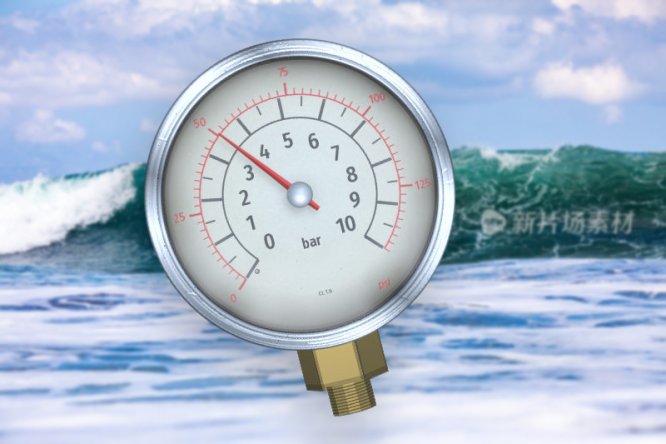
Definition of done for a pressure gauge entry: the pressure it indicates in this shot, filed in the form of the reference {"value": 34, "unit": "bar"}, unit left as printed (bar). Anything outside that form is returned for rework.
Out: {"value": 3.5, "unit": "bar"}
